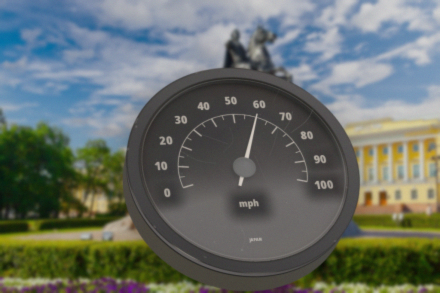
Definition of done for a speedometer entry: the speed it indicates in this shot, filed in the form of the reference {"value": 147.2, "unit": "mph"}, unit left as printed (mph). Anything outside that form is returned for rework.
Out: {"value": 60, "unit": "mph"}
